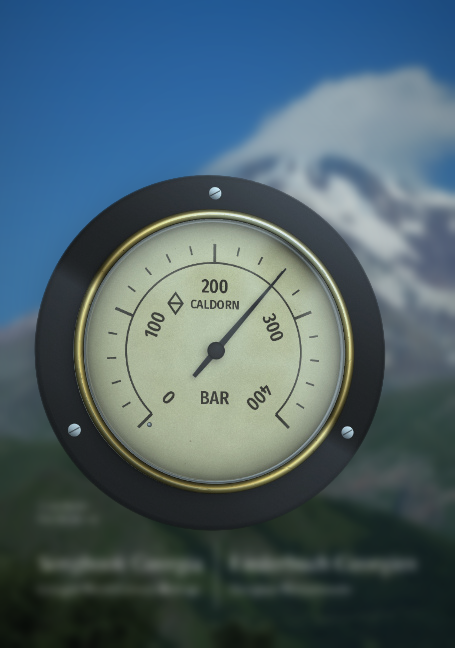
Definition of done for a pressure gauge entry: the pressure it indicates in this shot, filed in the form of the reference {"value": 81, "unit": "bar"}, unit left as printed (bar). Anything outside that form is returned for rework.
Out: {"value": 260, "unit": "bar"}
